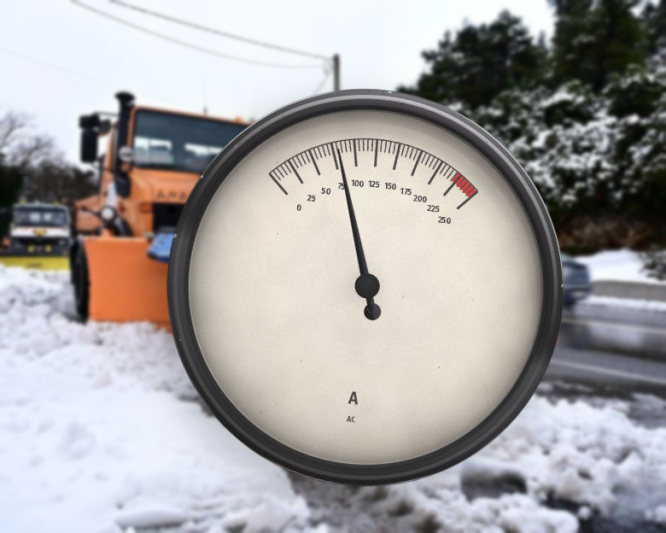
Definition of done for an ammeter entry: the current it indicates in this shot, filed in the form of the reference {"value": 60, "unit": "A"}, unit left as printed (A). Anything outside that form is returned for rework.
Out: {"value": 80, "unit": "A"}
